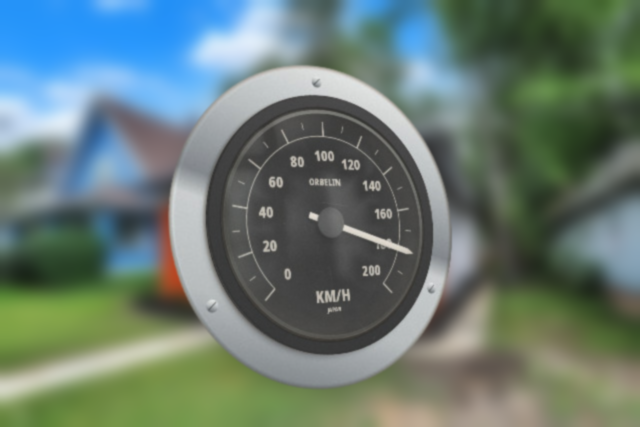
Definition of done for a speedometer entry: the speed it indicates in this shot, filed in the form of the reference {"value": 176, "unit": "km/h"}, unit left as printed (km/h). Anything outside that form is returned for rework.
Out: {"value": 180, "unit": "km/h"}
